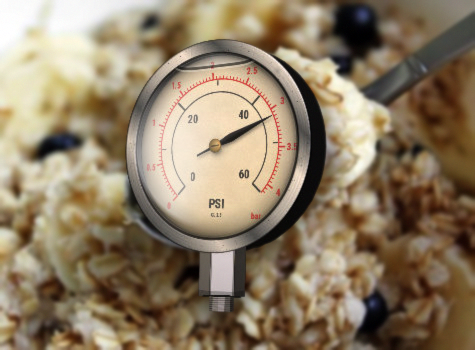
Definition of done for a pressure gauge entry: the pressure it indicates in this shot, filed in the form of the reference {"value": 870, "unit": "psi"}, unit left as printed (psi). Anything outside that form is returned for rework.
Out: {"value": 45, "unit": "psi"}
